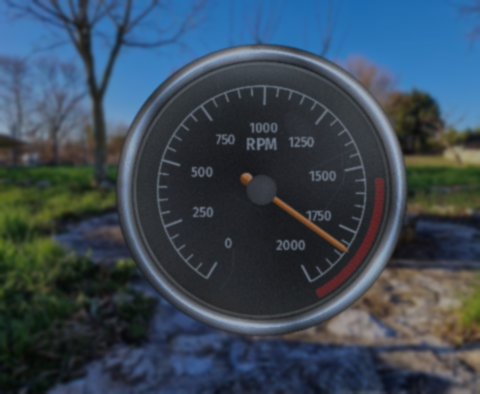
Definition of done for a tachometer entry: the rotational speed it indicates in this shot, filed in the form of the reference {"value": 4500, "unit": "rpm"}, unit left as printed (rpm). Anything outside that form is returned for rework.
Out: {"value": 1825, "unit": "rpm"}
